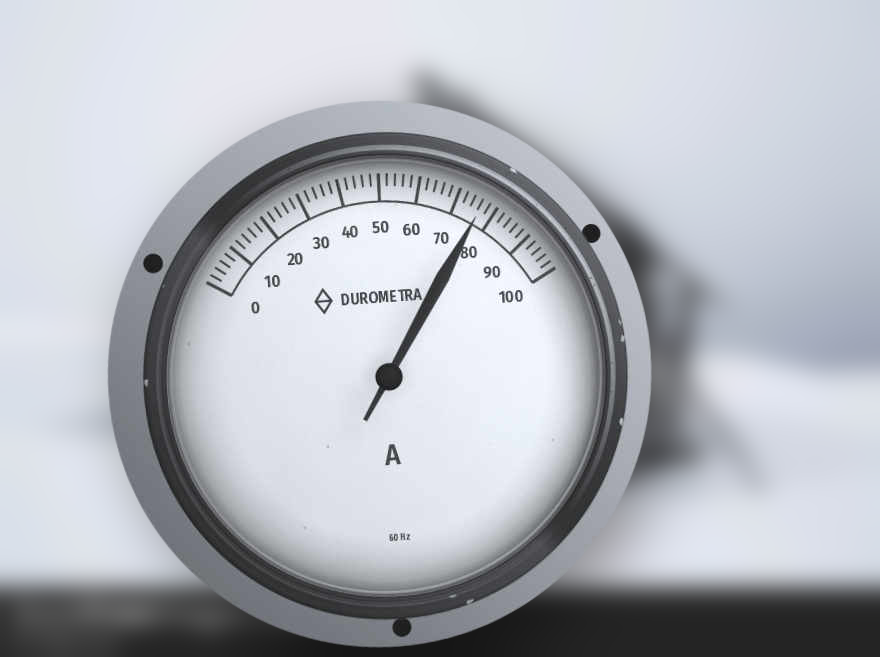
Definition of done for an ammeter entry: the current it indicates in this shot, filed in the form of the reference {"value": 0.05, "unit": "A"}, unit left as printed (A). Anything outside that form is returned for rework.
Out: {"value": 76, "unit": "A"}
